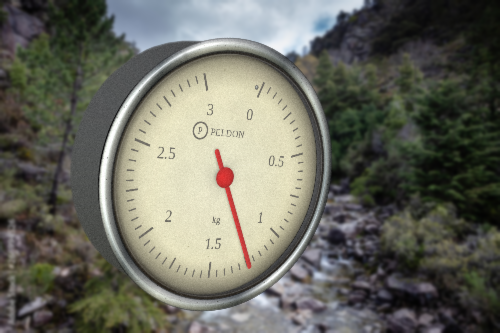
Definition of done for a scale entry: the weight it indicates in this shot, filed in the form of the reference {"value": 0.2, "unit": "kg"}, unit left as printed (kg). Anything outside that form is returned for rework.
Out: {"value": 1.25, "unit": "kg"}
